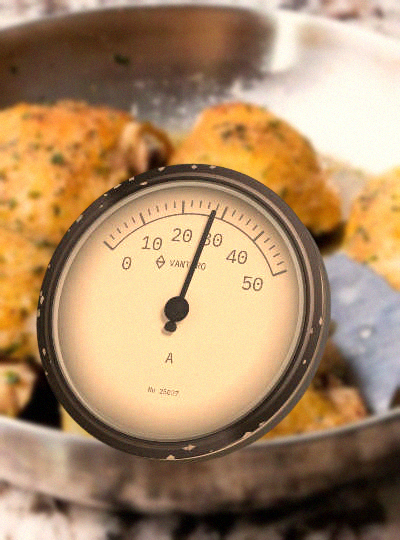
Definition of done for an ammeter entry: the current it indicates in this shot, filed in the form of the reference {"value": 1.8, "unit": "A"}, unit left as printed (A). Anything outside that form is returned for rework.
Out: {"value": 28, "unit": "A"}
